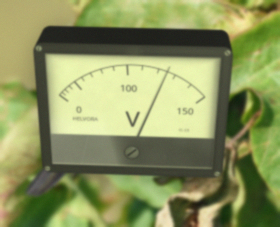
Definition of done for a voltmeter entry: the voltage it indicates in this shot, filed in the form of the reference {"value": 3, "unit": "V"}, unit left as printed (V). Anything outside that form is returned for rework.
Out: {"value": 125, "unit": "V"}
